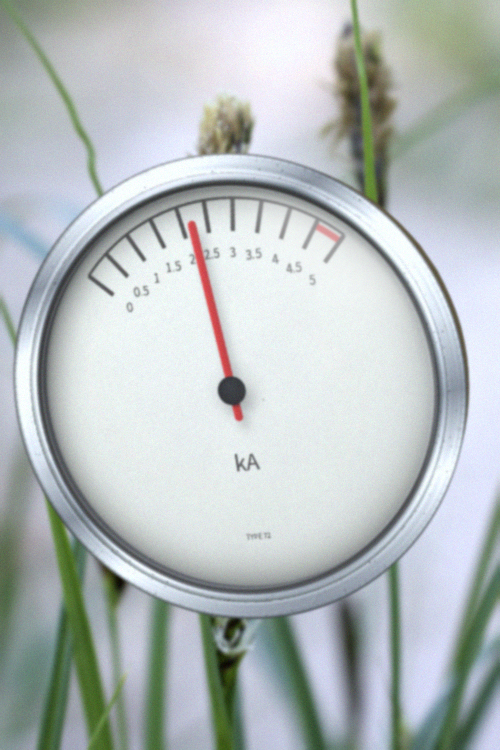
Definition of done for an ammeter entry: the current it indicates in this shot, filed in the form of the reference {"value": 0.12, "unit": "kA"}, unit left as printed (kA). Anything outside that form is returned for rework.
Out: {"value": 2.25, "unit": "kA"}
